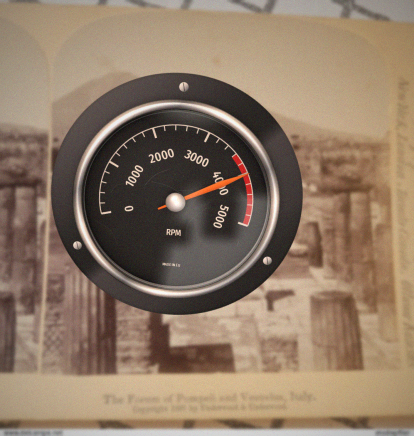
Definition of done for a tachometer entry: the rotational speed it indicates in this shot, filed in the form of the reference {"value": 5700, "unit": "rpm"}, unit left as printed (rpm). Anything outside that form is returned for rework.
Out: {"value": 4000, "unit": "rpm"}
